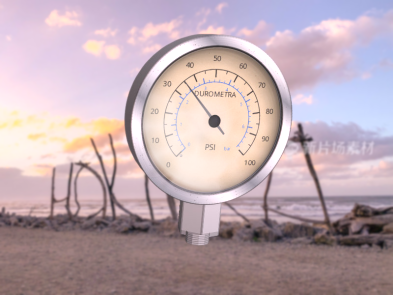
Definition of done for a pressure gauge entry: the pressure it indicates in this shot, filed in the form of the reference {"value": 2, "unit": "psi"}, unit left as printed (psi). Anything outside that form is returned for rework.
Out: {"value": 35, "unit": "psi"}
